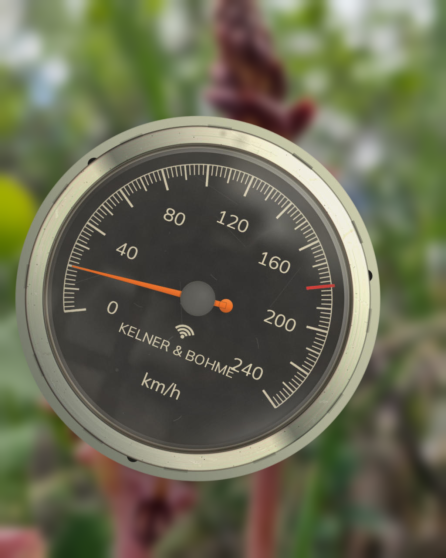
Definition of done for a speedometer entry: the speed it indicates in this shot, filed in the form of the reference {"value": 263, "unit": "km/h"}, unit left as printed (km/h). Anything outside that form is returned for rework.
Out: {"value": 20, "unit": "km/h"}
